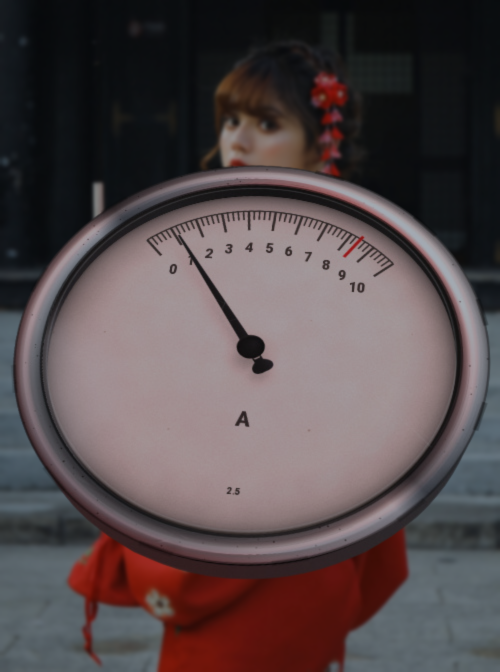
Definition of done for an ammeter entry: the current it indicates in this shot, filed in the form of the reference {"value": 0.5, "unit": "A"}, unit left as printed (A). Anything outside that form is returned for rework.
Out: {"value": 1, "unit": "A"}
